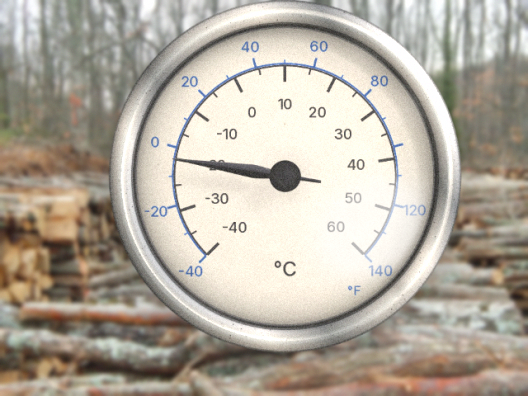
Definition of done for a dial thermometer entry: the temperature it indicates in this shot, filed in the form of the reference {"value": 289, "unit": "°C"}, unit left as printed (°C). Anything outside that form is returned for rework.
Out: {"value": -20, "unit": "°C"}
